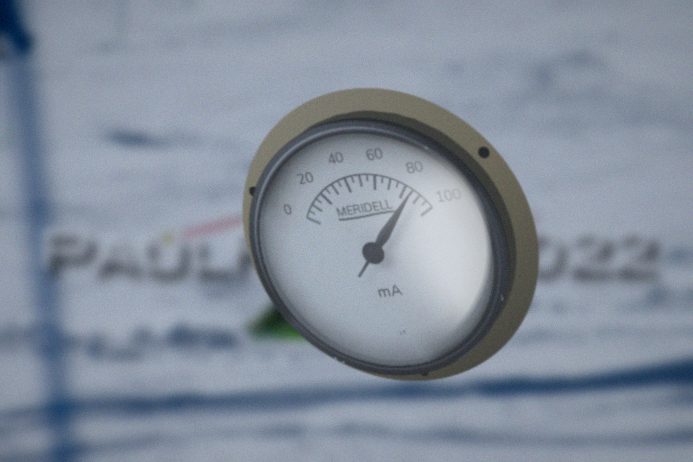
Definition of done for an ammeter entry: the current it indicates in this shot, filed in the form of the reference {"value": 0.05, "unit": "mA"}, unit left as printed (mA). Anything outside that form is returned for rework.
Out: {"value": 85, "unit": "mA"}
